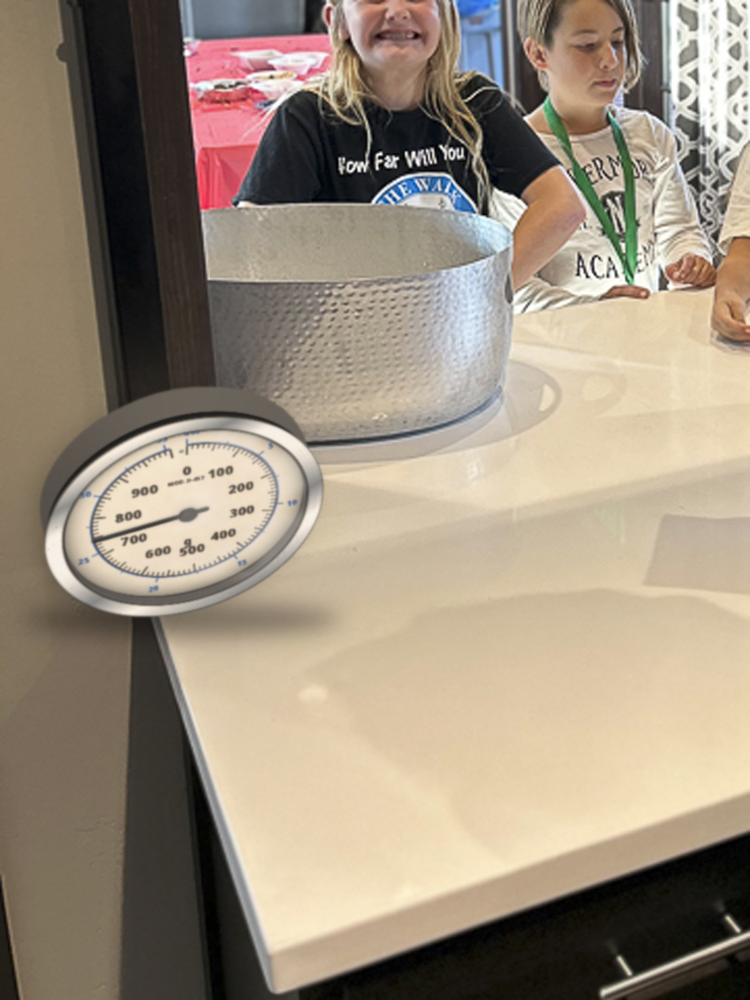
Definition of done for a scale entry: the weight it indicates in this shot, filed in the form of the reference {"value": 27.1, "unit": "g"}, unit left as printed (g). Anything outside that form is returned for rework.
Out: {"value": 750, "unit": "g"}
